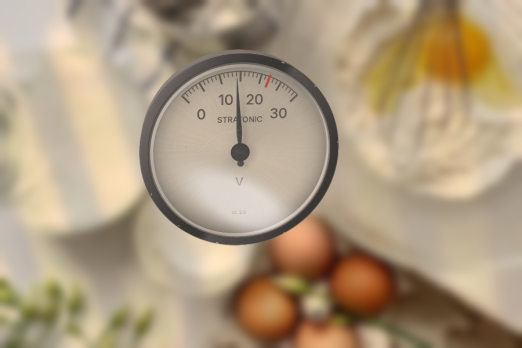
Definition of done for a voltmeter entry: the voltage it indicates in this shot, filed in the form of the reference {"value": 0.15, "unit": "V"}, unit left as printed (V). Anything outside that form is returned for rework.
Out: {"value": 14, "unit": "V"}
